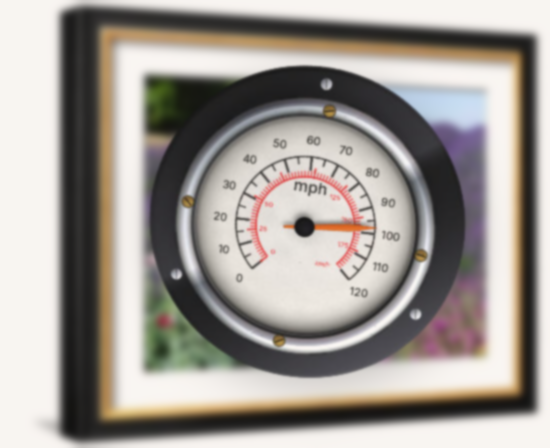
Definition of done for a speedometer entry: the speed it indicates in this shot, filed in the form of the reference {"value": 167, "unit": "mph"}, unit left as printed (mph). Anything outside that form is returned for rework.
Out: {"value": 97.5, "unit": "mph"}
